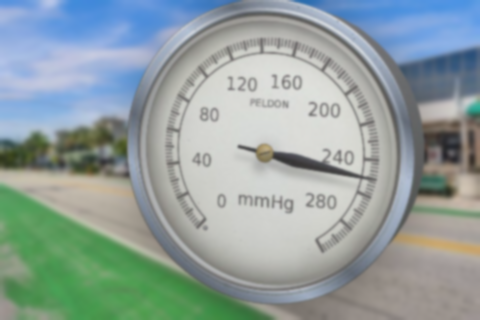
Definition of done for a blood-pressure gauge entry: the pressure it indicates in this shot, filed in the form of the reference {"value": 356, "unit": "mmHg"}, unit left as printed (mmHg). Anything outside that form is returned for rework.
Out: {"value": 250, "unit": "mmHg"}
